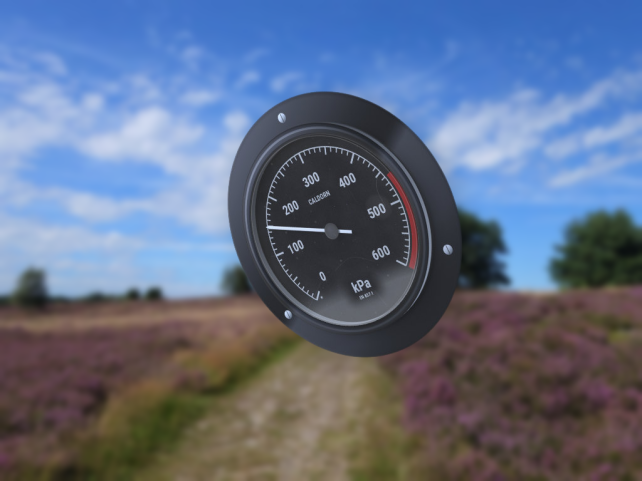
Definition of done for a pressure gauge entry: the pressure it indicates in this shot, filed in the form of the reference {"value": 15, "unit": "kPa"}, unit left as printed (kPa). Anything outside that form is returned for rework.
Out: {"value": 150, "unit": "kPa"}
